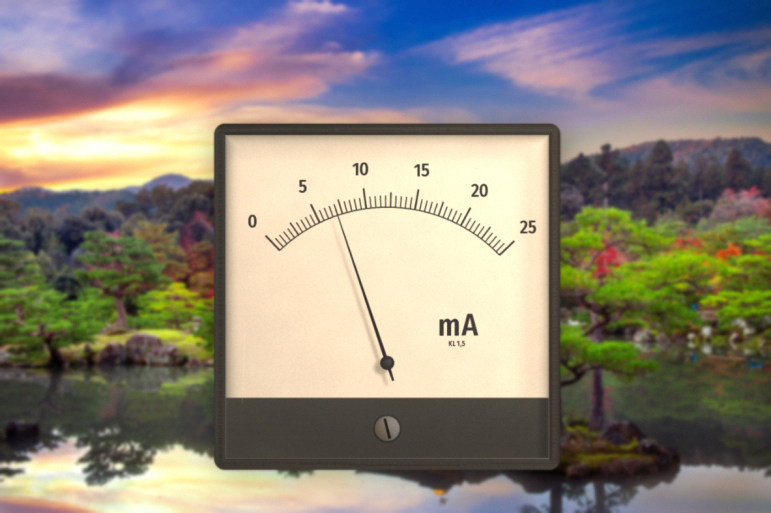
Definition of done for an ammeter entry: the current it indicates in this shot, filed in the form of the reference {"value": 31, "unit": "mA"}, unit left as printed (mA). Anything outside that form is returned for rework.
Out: {"value": 7, "unit": "mA"}
